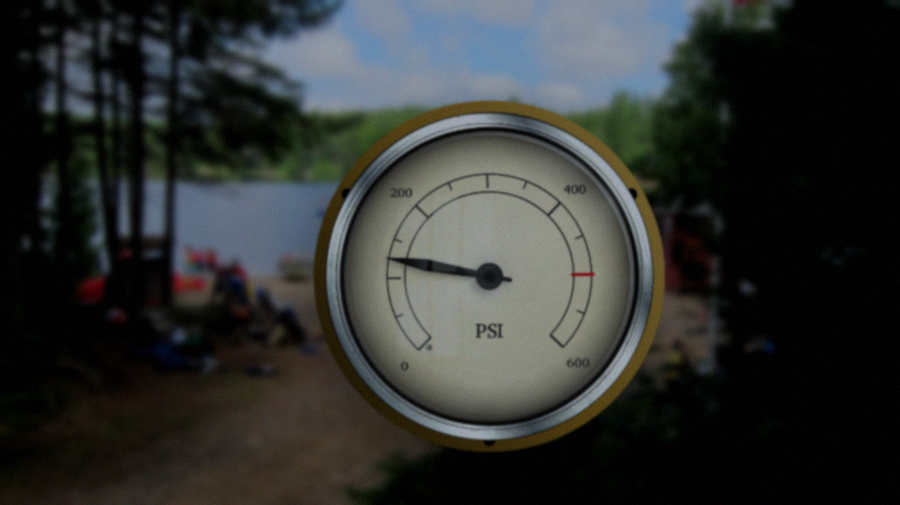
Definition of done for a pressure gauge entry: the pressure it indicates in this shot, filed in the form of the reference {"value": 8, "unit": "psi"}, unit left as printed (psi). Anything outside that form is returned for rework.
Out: {"value": 125, "unit": "psi"}
